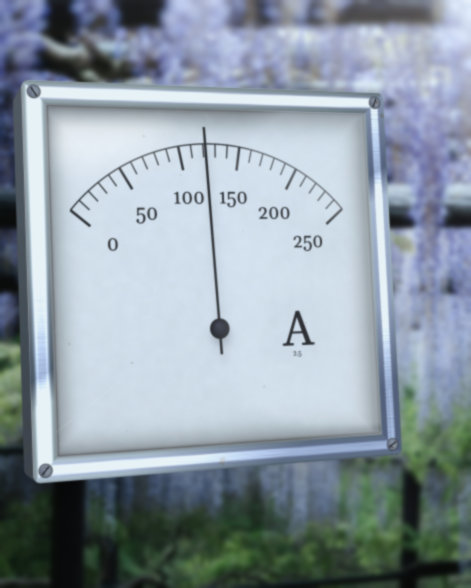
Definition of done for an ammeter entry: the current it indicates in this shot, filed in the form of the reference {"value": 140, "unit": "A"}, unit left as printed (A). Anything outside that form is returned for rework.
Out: {"value": 120, "unit": "A"}
